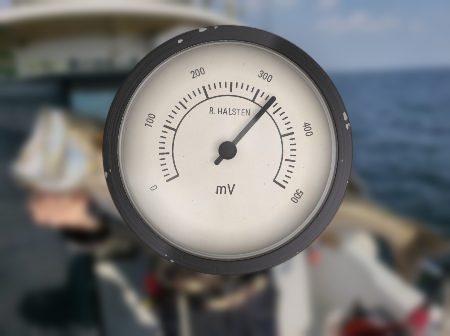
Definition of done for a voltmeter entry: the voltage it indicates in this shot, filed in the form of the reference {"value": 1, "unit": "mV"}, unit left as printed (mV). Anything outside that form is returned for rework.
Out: {"value": 330, "unit": "mV"}
